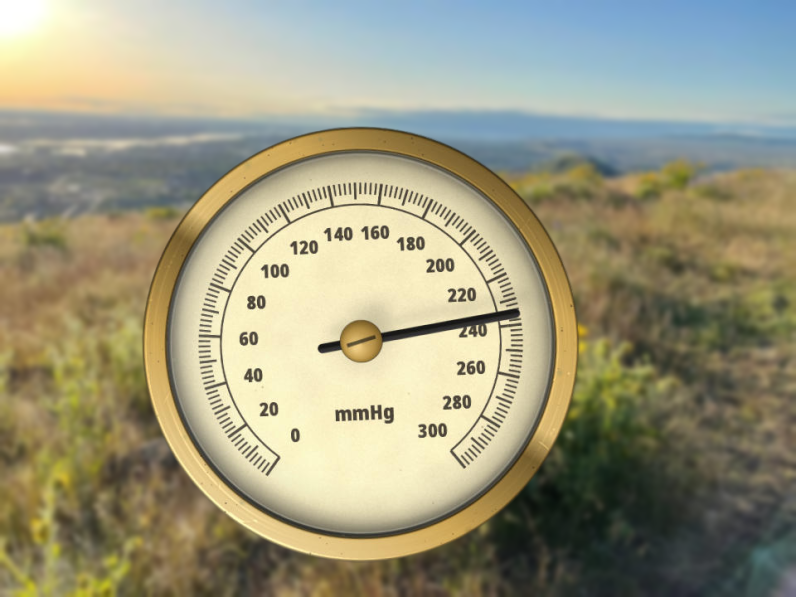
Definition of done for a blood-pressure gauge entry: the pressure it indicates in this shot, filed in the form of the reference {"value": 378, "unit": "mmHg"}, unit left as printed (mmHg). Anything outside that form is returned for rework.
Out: {"value": 236, "unit": "mmHg"}
